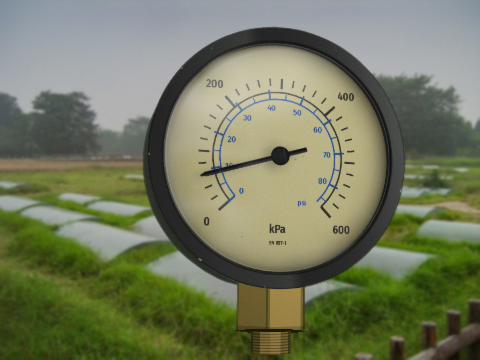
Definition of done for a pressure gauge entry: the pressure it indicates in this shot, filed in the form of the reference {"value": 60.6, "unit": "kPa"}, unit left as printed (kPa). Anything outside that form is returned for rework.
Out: {"value": 60, "unit": "kPa"}
